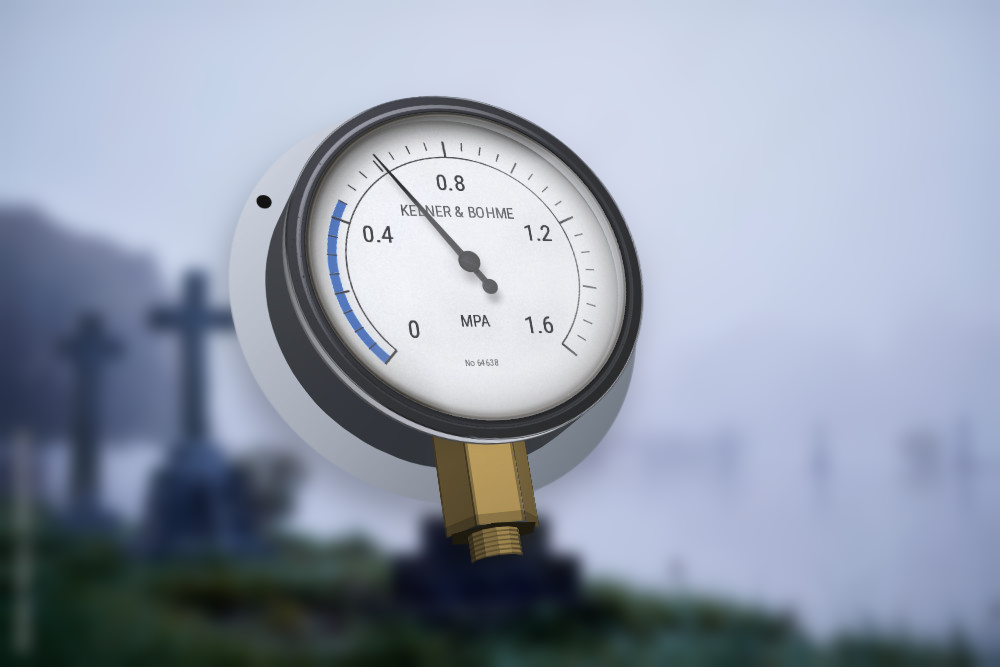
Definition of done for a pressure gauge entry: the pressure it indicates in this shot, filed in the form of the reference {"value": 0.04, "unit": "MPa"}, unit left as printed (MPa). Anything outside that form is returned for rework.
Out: {"value": 0.6, "unit": "MPa"}
